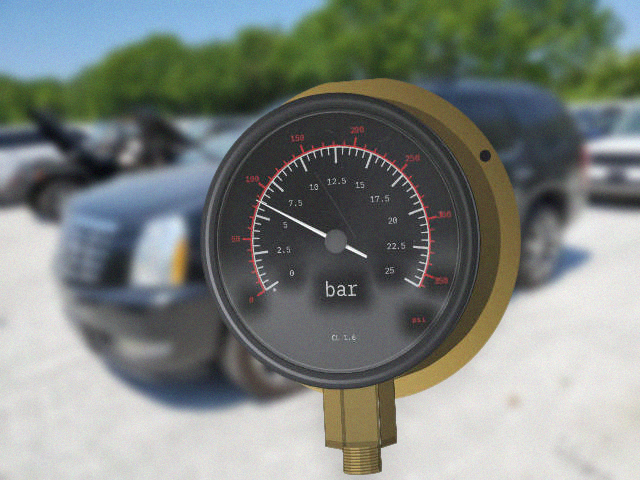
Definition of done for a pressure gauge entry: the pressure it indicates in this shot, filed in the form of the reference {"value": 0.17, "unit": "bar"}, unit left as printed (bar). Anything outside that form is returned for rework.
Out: {"value": 6, "unit": "bar"}
